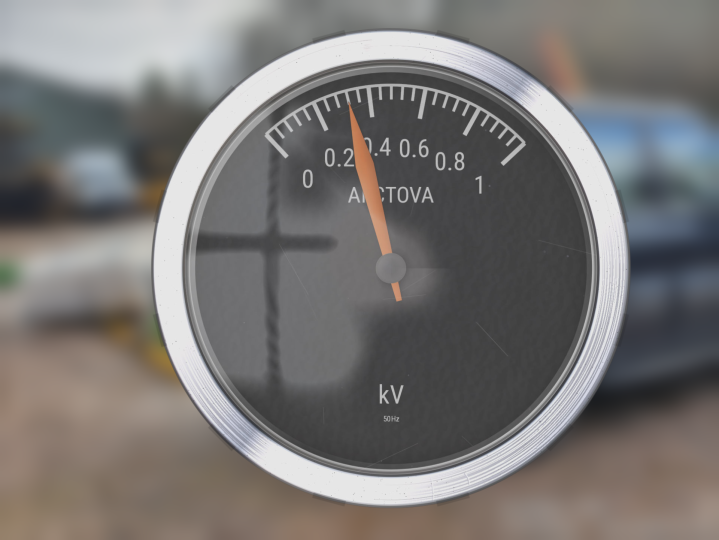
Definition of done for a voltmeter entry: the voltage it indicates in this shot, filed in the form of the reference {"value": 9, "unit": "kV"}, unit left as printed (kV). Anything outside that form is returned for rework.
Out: {"value": 0.32, "unit": "kV"}
